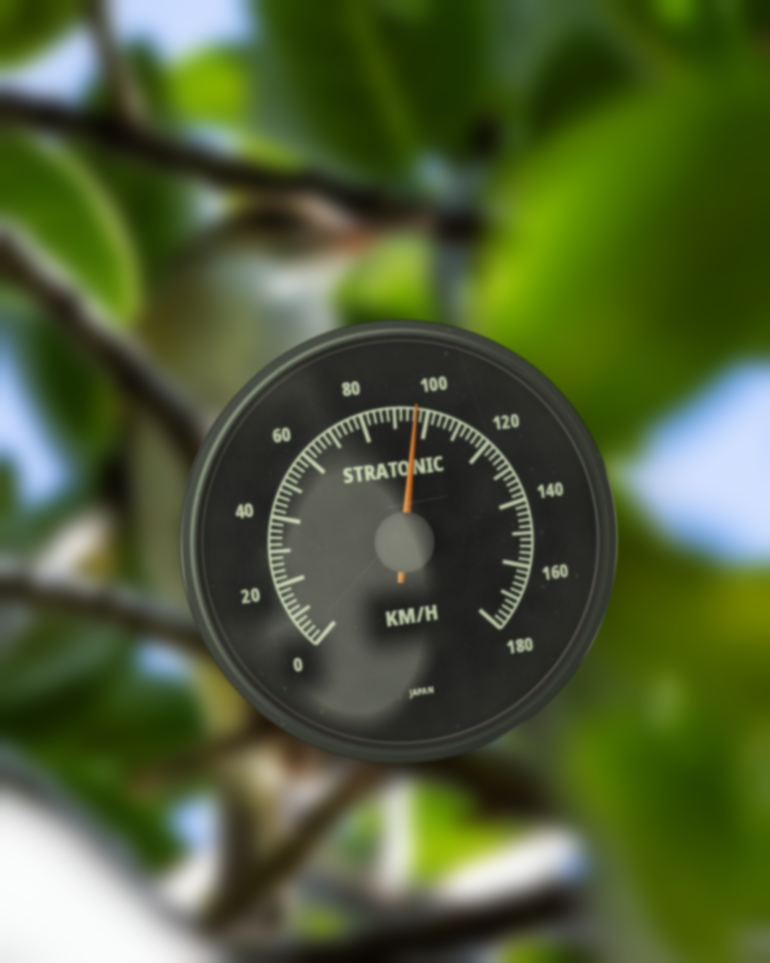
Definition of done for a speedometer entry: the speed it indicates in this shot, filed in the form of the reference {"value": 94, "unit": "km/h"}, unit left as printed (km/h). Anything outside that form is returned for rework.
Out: {"value": 96, "unit": "km/h"}
